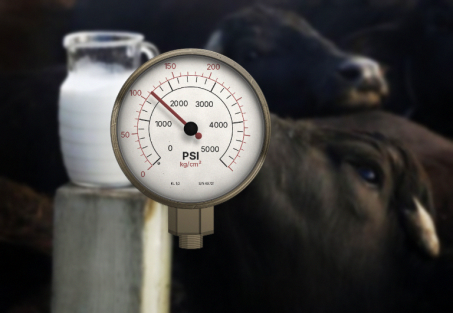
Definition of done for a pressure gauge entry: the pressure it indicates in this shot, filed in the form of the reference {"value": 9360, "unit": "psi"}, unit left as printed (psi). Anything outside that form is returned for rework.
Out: {"value": 1600, "unit": "psi"}
